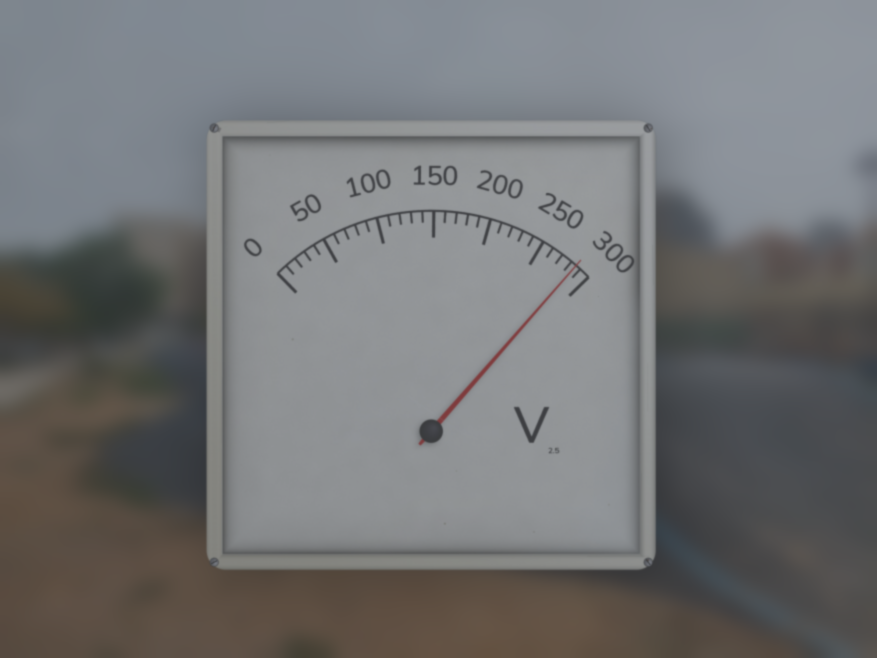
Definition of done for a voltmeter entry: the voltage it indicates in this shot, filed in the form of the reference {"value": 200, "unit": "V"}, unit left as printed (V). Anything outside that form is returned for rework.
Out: {"value": 285, "unit": "V"}
